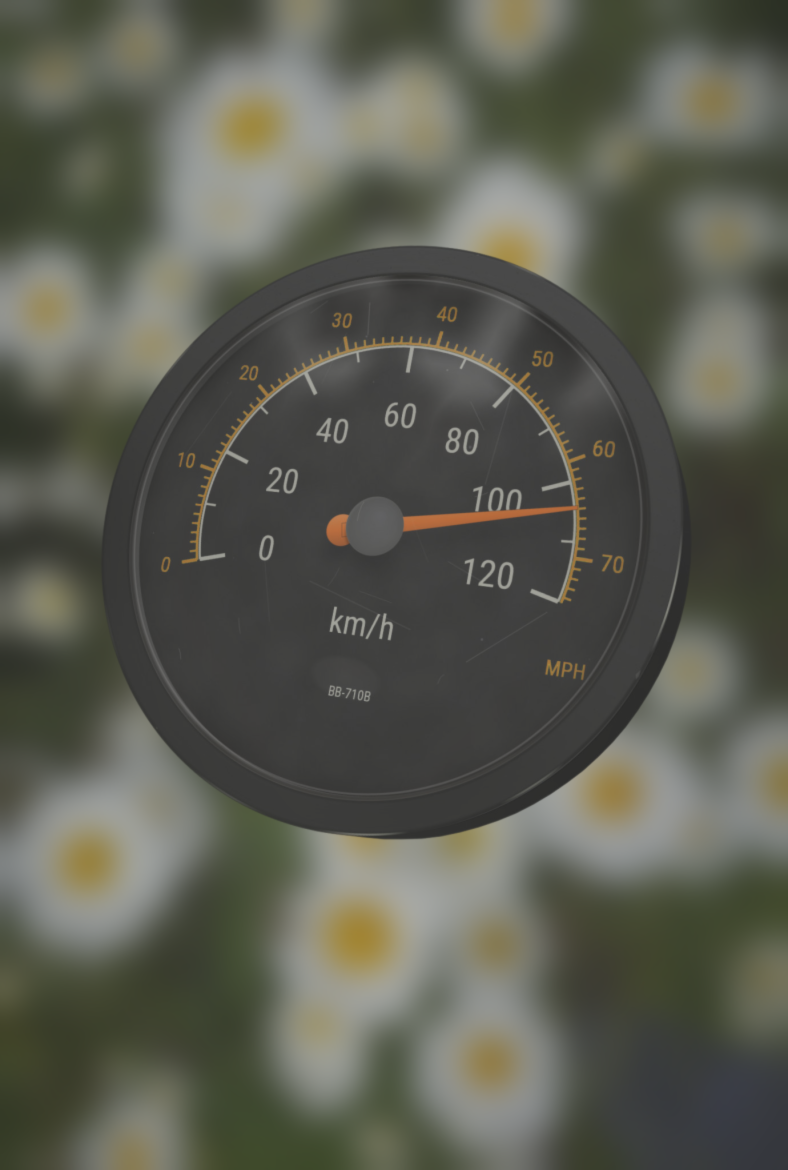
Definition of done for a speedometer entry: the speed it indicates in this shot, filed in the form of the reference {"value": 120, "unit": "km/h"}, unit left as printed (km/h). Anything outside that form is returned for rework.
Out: {"value": 105, "unit": "km/h"}
